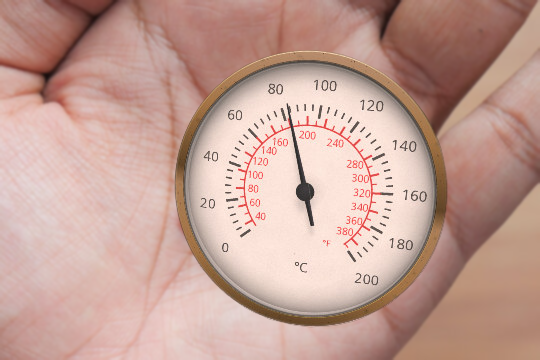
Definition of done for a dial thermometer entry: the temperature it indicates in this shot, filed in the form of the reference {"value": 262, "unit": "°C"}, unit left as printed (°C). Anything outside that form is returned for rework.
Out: {"value": 84, "unit": "°C"}
